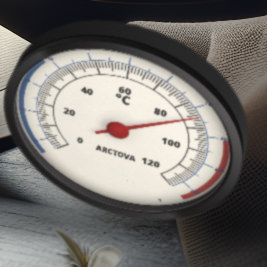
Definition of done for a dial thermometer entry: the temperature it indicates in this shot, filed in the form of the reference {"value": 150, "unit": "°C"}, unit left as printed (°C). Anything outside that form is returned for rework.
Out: {"value": 85, "unit": "°C"}
